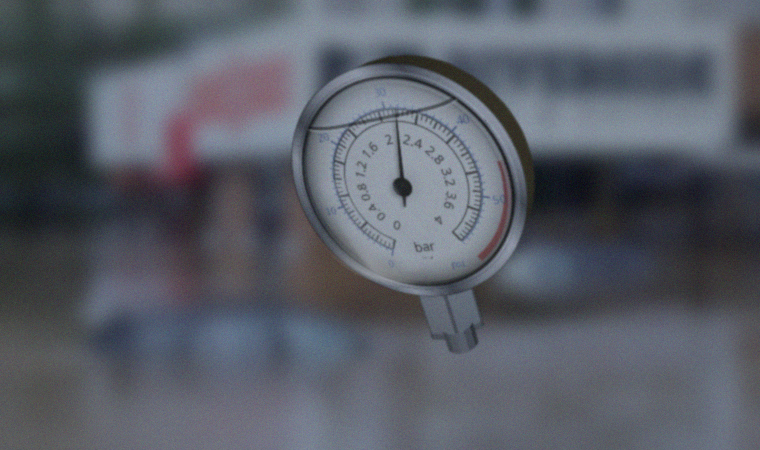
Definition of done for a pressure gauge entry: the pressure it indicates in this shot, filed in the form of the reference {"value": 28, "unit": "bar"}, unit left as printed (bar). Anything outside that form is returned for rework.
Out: {"value": 2.2, "unit": "bar"}
